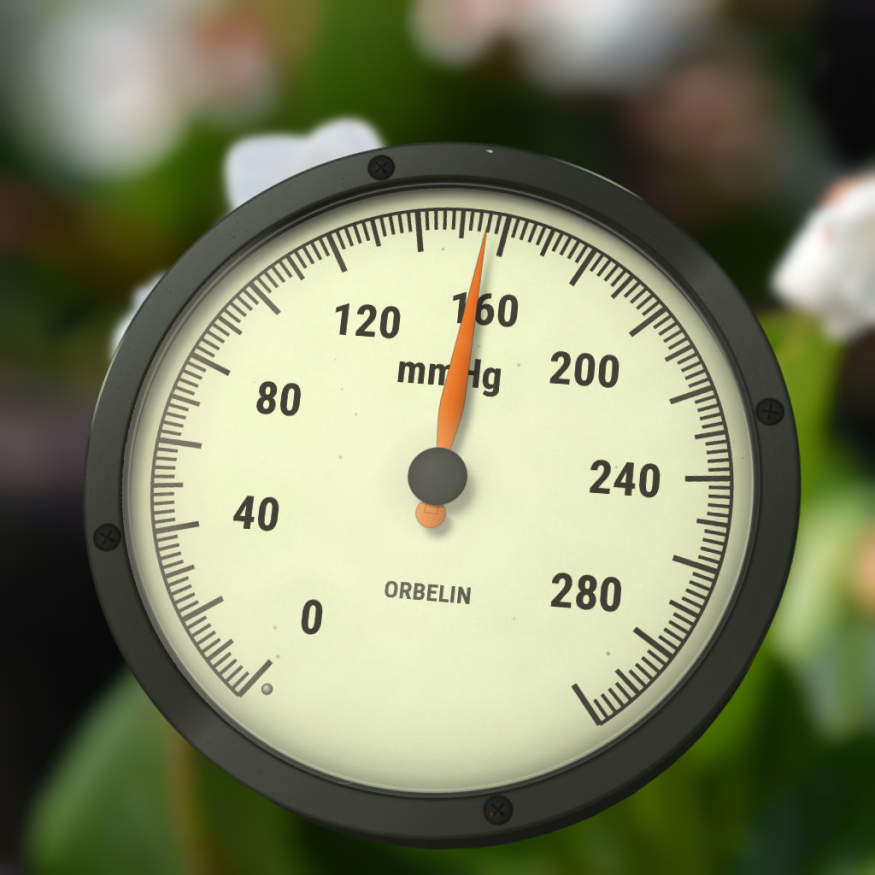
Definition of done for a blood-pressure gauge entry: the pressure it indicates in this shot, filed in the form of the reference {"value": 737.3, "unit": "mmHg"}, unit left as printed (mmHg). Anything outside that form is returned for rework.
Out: {"value": 156, "unit": "mmHg"}
